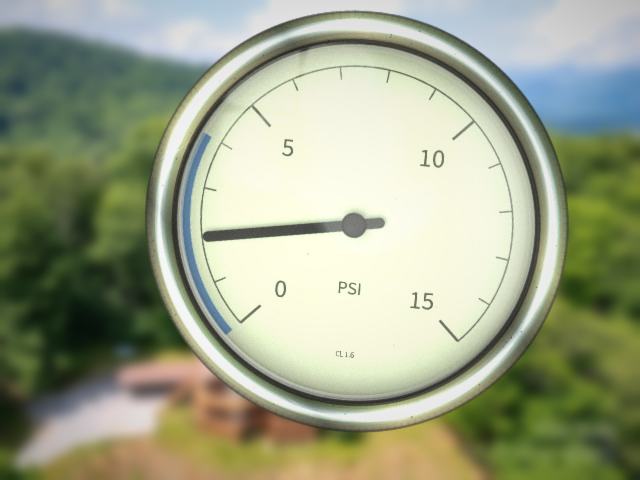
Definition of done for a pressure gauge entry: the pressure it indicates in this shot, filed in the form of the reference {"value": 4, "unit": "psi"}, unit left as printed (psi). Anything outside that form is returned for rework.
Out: {"value": 2, "unit": "psi"}
